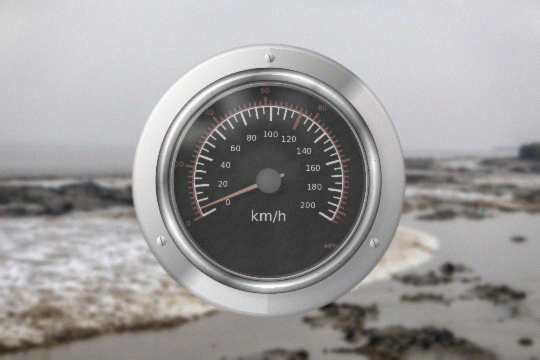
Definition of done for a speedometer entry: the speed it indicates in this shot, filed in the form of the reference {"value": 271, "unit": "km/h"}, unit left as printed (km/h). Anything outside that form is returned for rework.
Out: {"value": 5, "unit": "km/h"}
